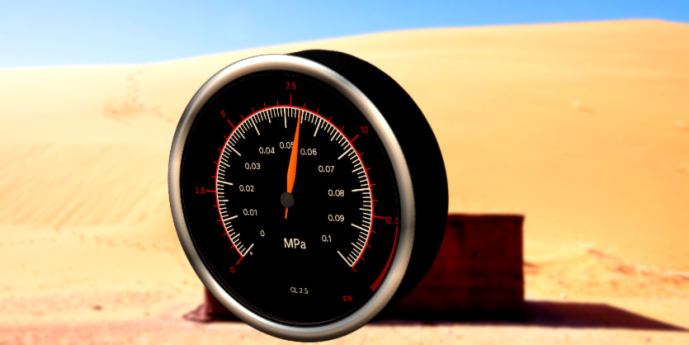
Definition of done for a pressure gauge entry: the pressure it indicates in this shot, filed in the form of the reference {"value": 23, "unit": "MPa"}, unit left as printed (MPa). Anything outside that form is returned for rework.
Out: {"value": 0.055, "unit": "MPa"}
